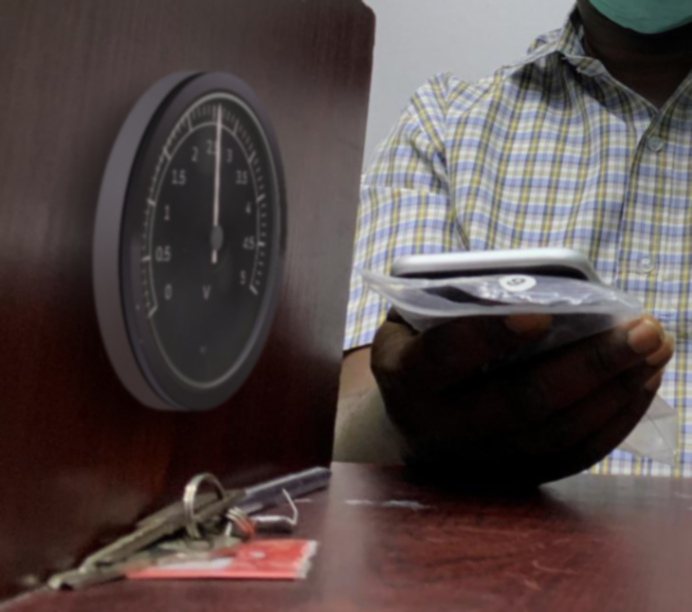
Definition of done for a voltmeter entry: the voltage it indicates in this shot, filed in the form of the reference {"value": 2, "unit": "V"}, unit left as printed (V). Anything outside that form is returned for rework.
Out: {"value": 2.5, "unit": "V"}
